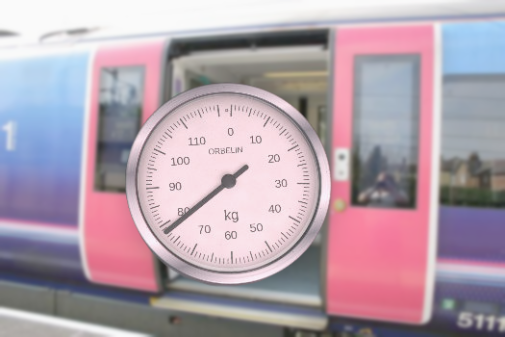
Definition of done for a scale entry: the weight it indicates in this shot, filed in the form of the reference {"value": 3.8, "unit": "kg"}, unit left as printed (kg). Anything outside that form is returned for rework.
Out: {"value": 78, "unit": "kg"}
